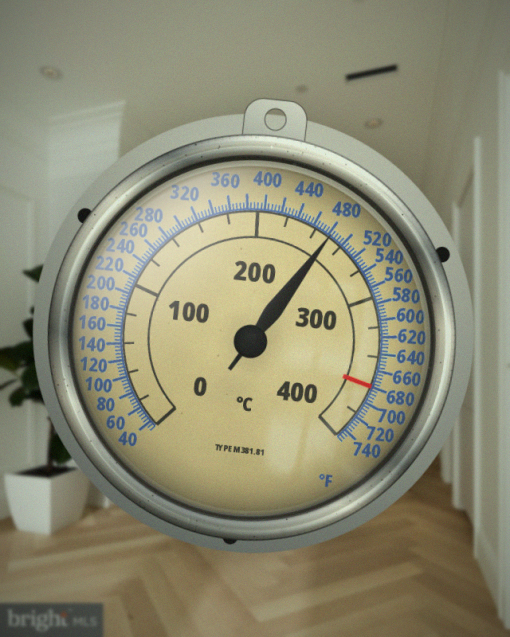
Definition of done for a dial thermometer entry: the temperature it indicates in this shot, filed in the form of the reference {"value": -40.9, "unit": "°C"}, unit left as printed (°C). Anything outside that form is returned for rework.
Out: {"value": 250, "unit": "°C"}
